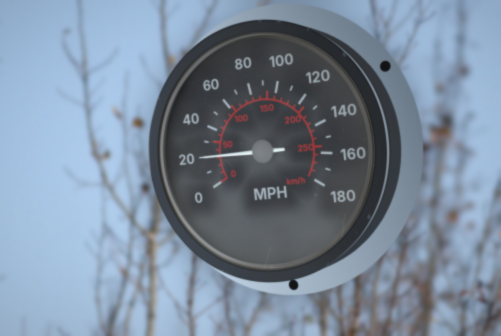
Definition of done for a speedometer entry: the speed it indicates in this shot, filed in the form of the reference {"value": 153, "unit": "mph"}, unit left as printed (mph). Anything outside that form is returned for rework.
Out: {"value": 20, "unit": "mph"}
